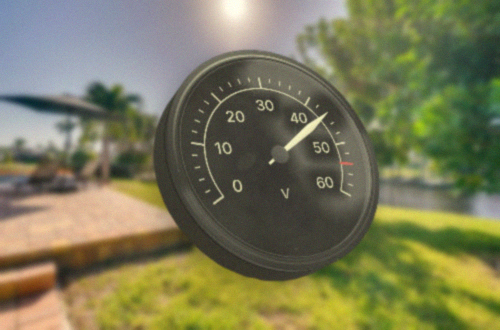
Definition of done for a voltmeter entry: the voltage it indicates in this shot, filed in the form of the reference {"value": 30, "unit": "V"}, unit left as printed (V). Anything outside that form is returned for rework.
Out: {"value": 44, "unit": "V"}
